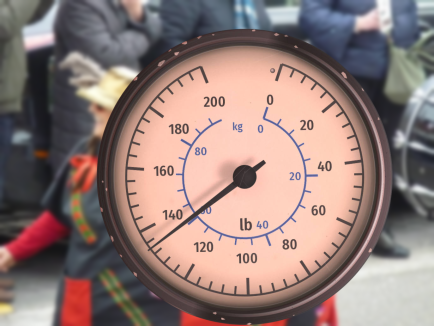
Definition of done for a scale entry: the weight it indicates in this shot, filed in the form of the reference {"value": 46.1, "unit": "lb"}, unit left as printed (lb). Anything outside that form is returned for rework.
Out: {"value": 134, "unit": "lb"}
